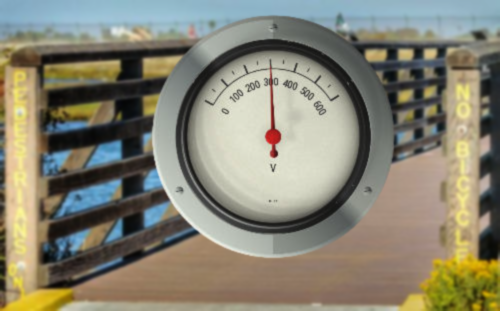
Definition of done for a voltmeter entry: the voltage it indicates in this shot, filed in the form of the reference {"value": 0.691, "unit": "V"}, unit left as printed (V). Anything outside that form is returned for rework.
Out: {"value": 300, "unit": "V"}
